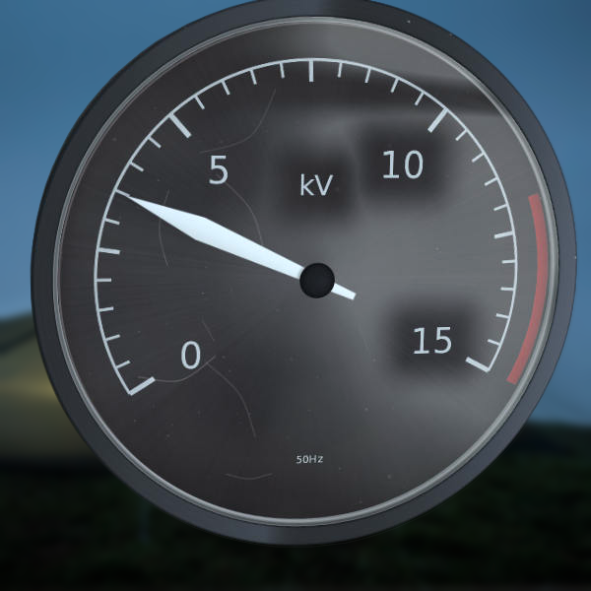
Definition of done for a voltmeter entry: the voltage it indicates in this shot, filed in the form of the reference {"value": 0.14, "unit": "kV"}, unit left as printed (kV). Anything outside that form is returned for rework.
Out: {"value": 3.5, "unit": "kV"}
